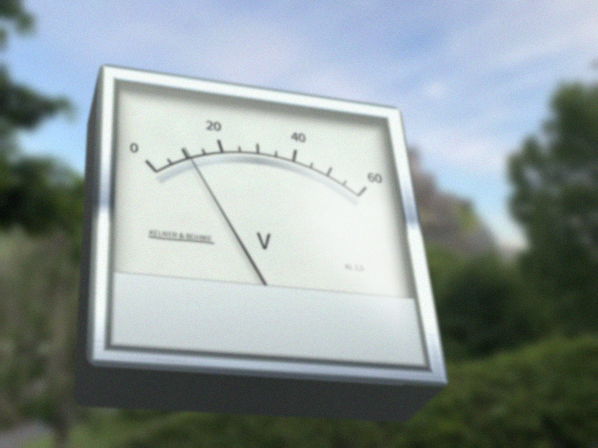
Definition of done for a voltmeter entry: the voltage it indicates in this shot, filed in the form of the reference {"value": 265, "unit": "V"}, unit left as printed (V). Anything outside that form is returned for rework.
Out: {"value": 10, "unit": "V"}
